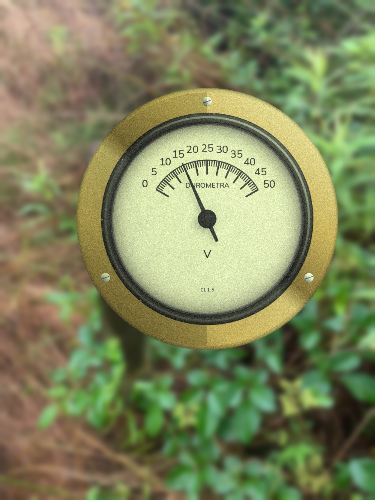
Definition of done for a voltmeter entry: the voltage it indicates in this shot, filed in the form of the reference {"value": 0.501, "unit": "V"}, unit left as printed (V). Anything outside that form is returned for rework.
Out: {"value": 15, "unit": "V"}
